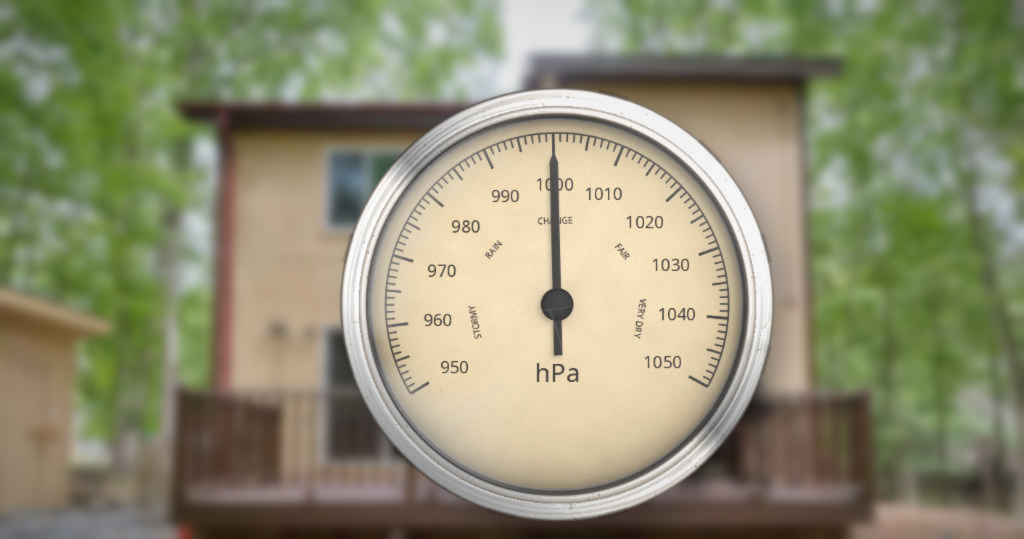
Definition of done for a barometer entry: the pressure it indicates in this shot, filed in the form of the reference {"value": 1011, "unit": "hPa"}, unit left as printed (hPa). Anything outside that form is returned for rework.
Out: {"value": 1000, "unit": "hPa"}
